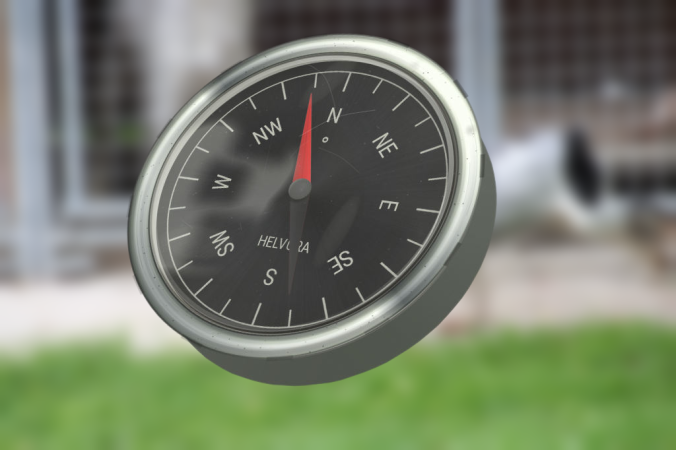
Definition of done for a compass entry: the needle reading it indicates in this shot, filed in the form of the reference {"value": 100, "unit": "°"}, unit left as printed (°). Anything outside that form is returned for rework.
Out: {"value": 345, "unit": "°"}
